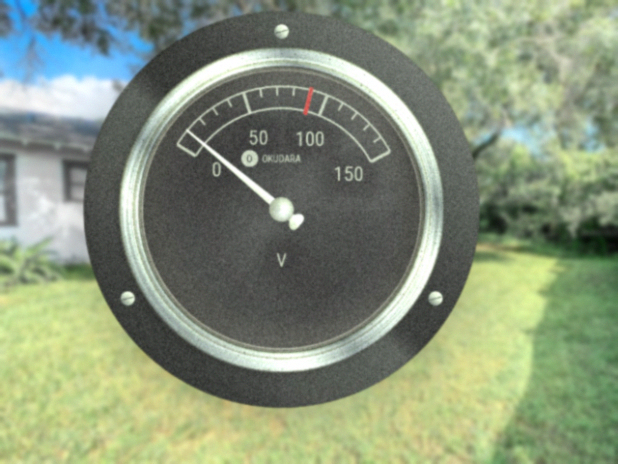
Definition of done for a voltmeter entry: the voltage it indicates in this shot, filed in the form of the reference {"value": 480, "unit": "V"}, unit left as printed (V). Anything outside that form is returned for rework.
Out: {"value": 10, "unit": "V"}
